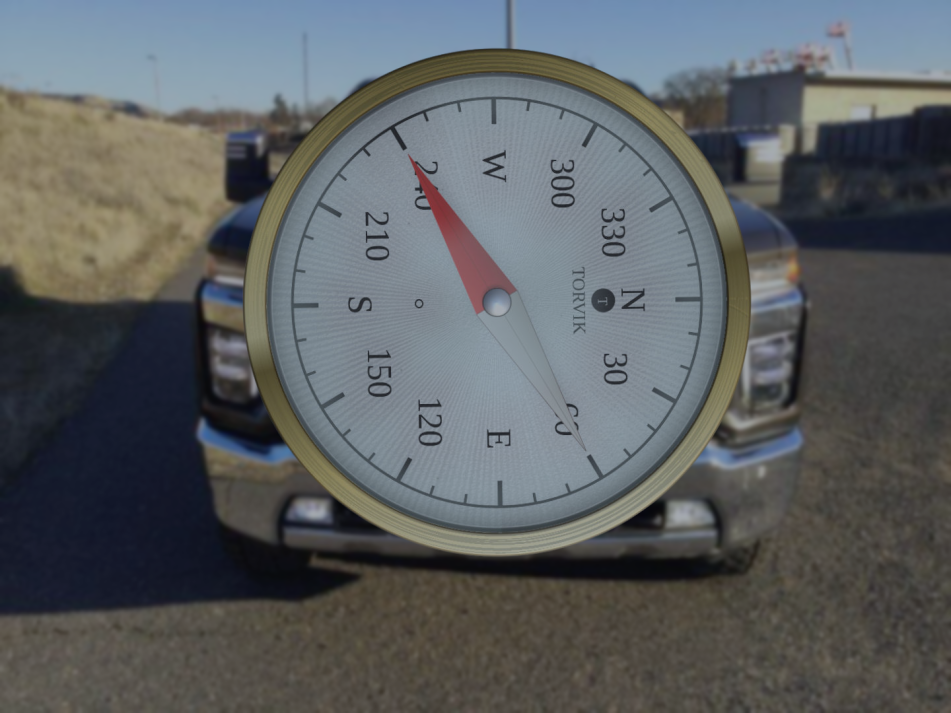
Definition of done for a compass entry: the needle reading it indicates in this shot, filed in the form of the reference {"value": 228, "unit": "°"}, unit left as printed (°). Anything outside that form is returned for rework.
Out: {"value": 240, "unit": "°"}
